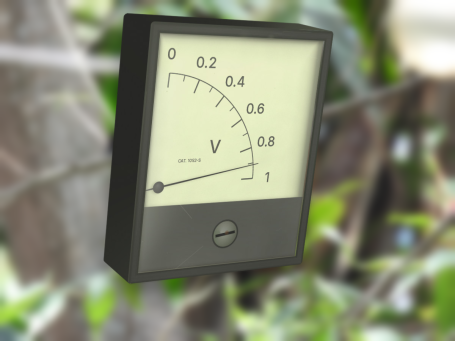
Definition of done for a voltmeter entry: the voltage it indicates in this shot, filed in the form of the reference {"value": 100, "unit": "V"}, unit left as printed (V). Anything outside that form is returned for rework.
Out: {"value": 0.9, "unit": "V"}
